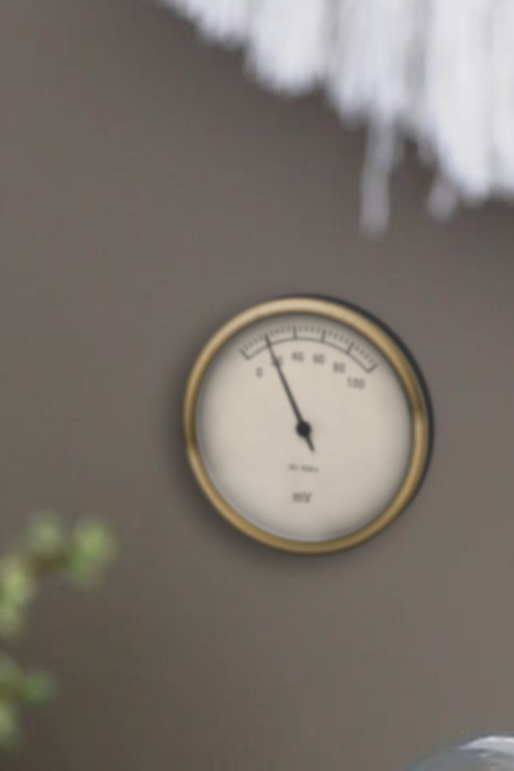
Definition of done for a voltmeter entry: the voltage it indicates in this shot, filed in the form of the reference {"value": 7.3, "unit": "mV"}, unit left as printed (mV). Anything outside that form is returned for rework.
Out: {"value": 20, "unit": "mV"}
